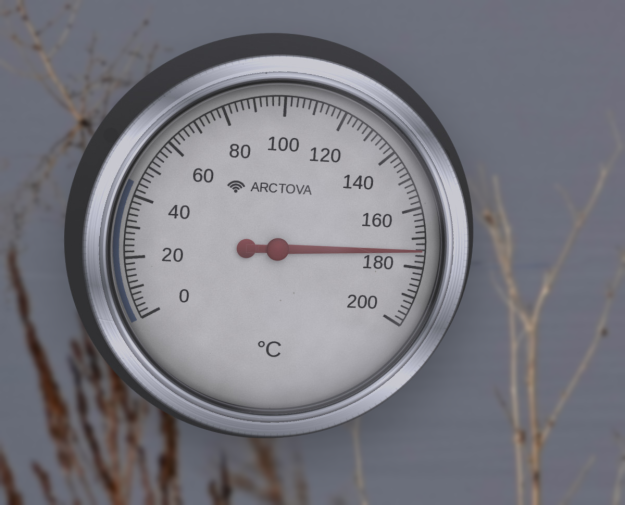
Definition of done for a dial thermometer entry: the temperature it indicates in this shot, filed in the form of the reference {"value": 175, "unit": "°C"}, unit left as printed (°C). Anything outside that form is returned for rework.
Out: {"value": 174, "unit": "°C"}
